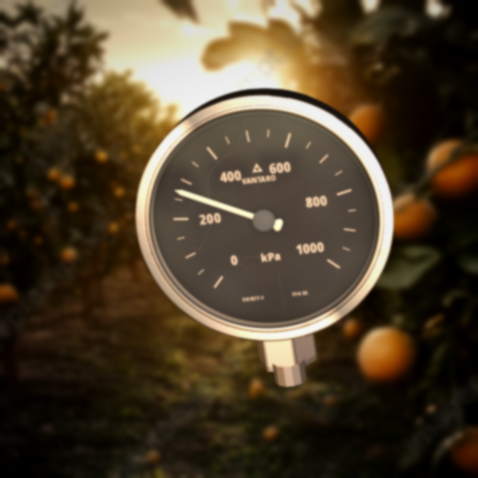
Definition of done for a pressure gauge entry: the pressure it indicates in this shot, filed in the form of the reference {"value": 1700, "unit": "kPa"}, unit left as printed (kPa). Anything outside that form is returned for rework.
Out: {"value": 275, "unit": "kPa"}
